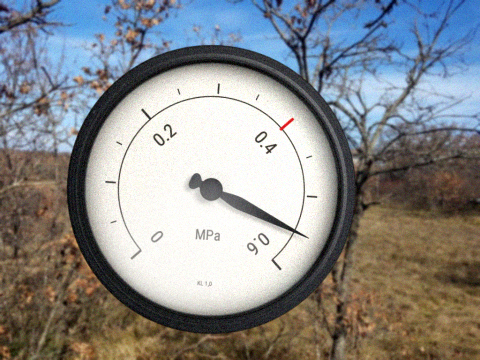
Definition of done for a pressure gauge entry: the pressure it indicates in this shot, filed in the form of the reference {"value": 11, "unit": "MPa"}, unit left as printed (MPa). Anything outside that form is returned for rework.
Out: {"value": 0.55, "unit": "MPa"}
